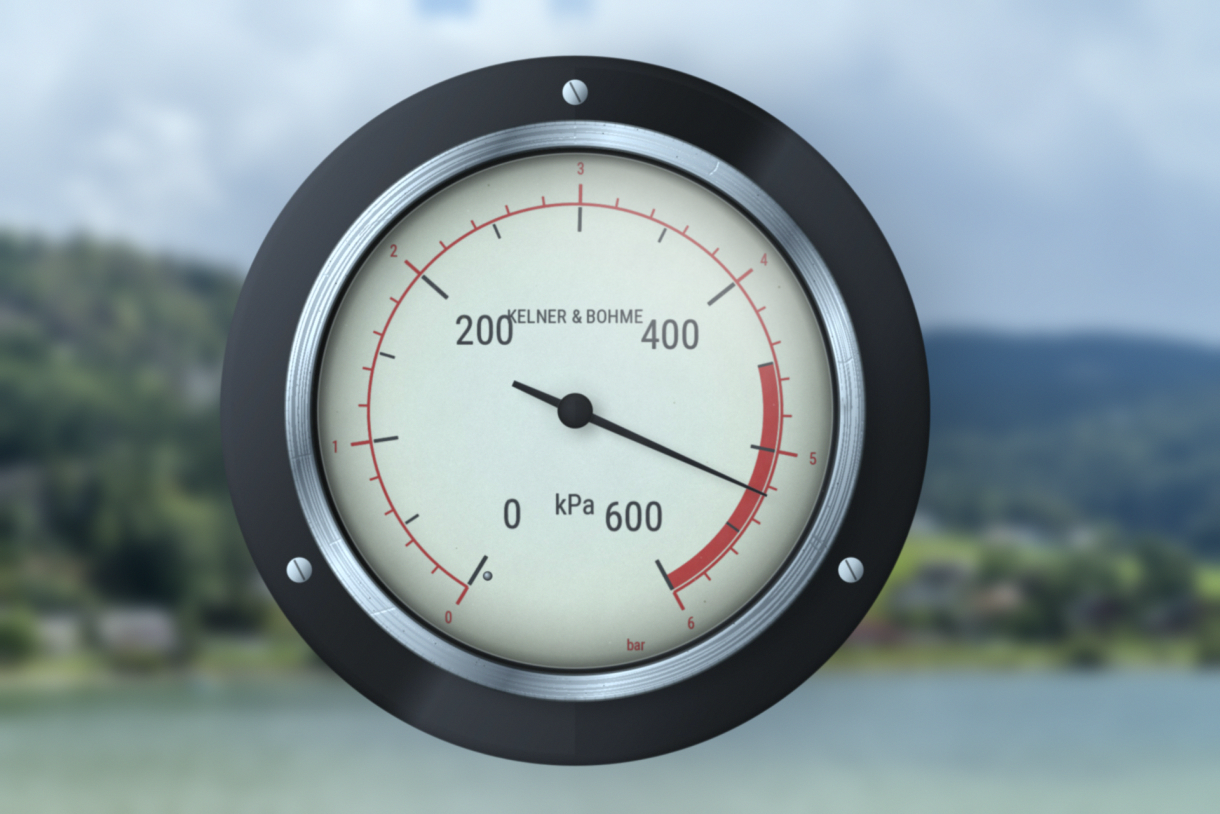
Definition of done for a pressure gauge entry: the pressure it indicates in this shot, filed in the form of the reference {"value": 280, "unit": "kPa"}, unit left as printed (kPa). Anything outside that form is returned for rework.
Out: {"value": 525, "unit": "kPa"}
